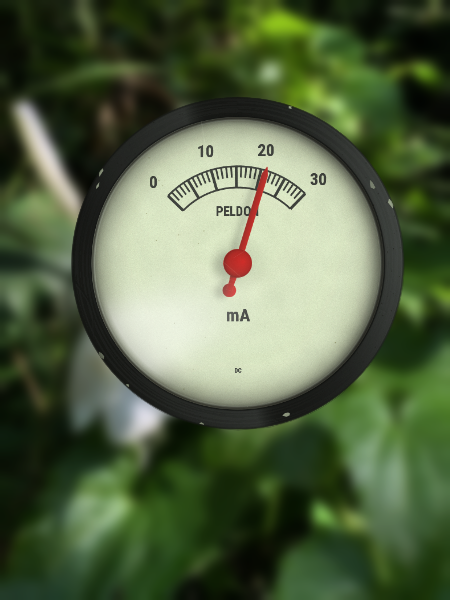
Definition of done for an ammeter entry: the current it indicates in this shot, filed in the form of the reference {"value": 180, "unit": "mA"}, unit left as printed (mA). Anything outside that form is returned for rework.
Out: {"value": 21, "unit": "mA"}
